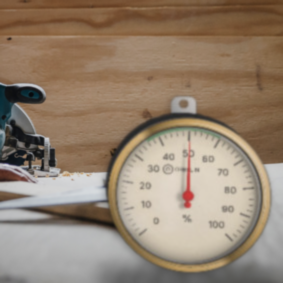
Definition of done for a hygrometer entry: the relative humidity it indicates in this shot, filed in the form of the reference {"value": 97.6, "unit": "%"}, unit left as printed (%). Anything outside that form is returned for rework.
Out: {"value": 50, "unit": "%"}
